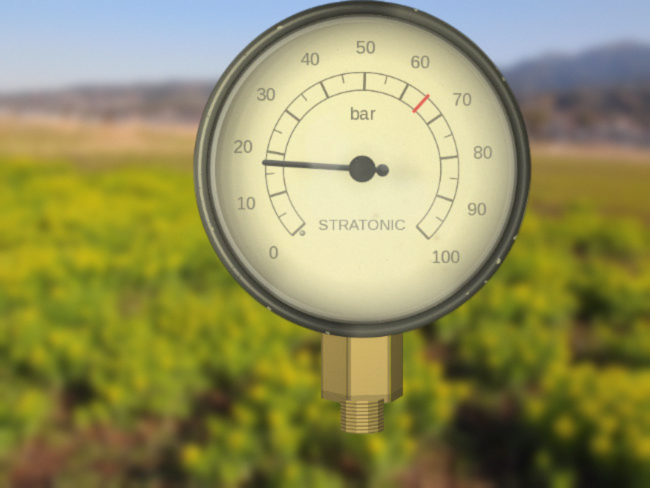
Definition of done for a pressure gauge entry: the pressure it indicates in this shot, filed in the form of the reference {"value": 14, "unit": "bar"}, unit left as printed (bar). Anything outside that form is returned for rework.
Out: {"value": 17.5, "unit": "bar"}
